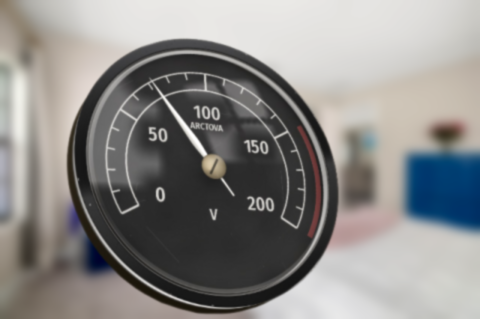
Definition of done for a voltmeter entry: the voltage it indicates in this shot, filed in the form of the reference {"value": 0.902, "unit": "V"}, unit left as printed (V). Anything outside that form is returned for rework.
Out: {"value": 70, "unit": "V"}
